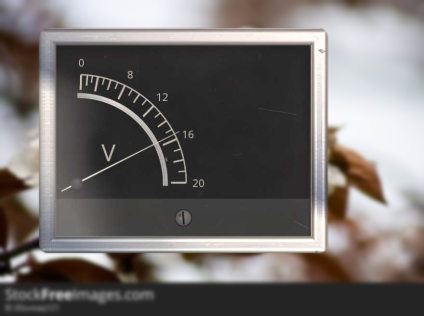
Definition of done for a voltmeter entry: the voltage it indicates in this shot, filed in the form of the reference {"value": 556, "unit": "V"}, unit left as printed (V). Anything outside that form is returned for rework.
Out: {"value": 15.5, "unit": "V"}
